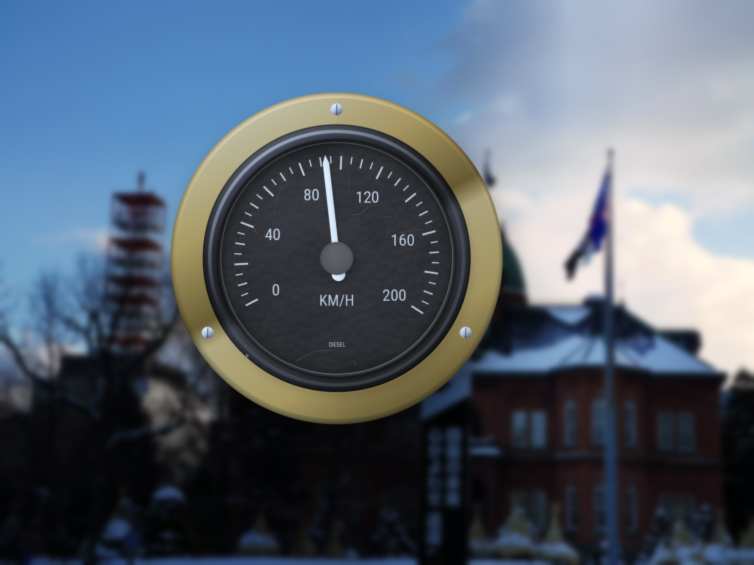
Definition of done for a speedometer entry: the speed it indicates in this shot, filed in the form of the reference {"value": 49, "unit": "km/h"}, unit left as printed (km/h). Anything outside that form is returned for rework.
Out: {"value": 92.5, "unit": "km/h"}
